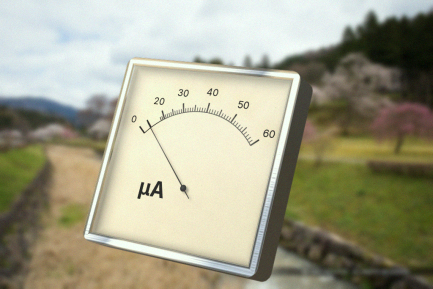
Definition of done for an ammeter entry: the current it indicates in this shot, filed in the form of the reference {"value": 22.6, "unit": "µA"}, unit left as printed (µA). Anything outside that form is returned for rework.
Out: {"value": 10, "unit": "µA"}
